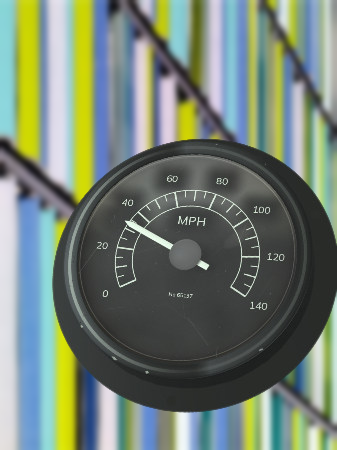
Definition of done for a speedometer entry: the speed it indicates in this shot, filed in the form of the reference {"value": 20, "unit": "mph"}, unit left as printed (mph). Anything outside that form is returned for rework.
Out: {"value": 32.5, "unit": "mph"}
